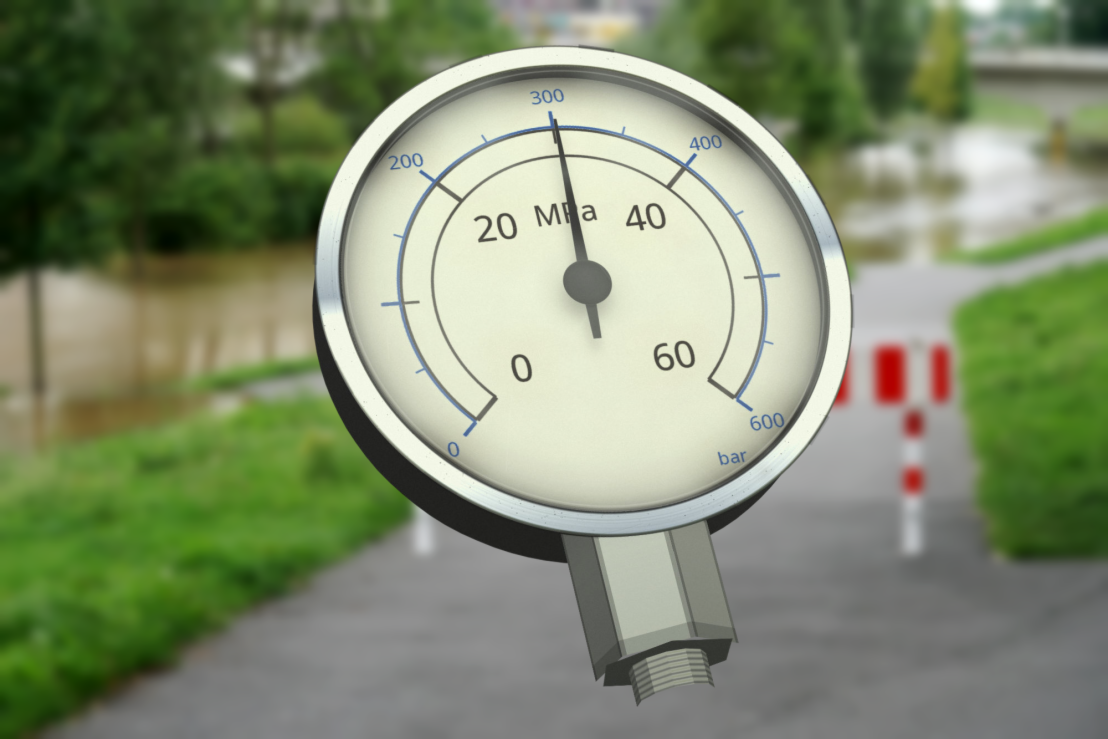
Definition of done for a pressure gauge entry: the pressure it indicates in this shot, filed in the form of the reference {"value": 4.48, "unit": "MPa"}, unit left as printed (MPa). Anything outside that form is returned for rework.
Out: {"value": 30, "unit": "MPa"}
